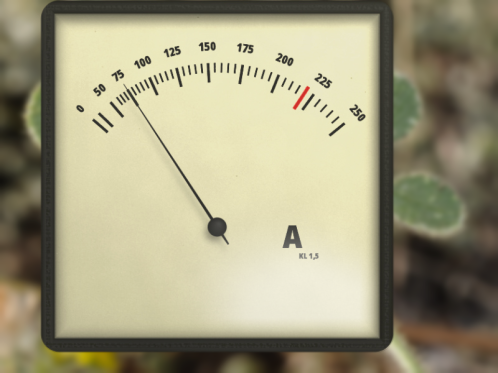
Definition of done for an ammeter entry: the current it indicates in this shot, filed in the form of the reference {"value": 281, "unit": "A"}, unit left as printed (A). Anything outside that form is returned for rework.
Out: {"value": 75, "unit": "A"}
